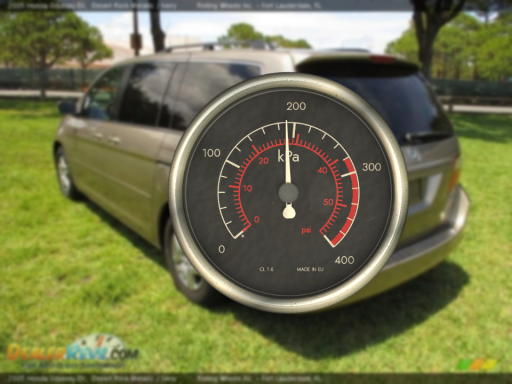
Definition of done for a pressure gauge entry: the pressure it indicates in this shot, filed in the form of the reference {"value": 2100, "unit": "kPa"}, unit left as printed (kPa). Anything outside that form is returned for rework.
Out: {"value": 190, "unit": "kPa"}
